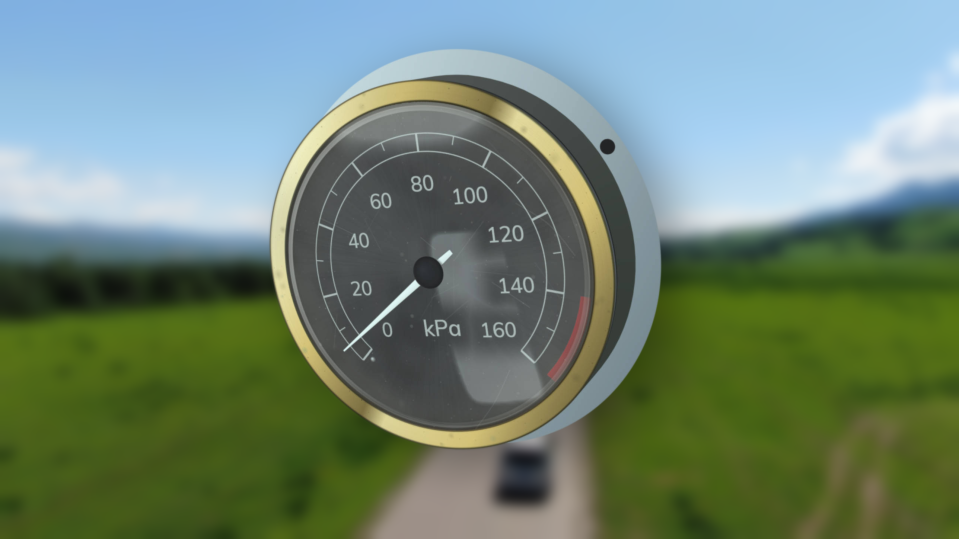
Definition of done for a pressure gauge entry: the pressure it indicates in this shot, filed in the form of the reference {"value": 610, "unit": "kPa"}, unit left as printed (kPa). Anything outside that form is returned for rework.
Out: {"value": 5, "unit": "kPa"}
